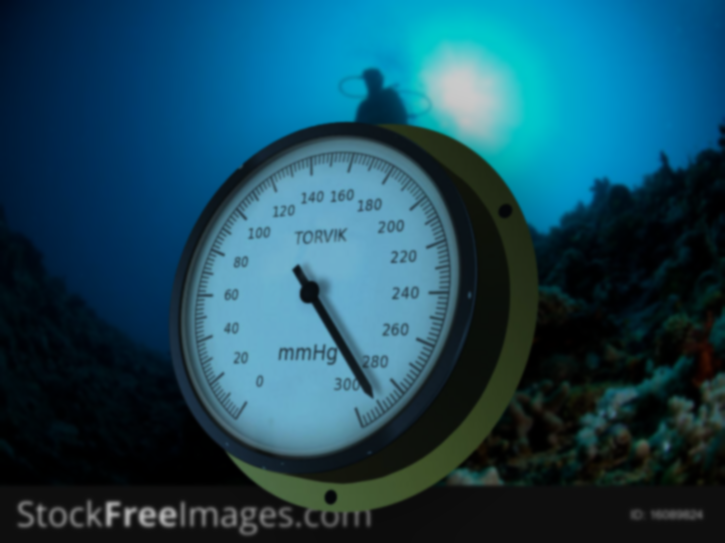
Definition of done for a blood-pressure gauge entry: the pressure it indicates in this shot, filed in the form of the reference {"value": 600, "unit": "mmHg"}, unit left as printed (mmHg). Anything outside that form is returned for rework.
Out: {"value": 290, "unit": "mmHg"}
